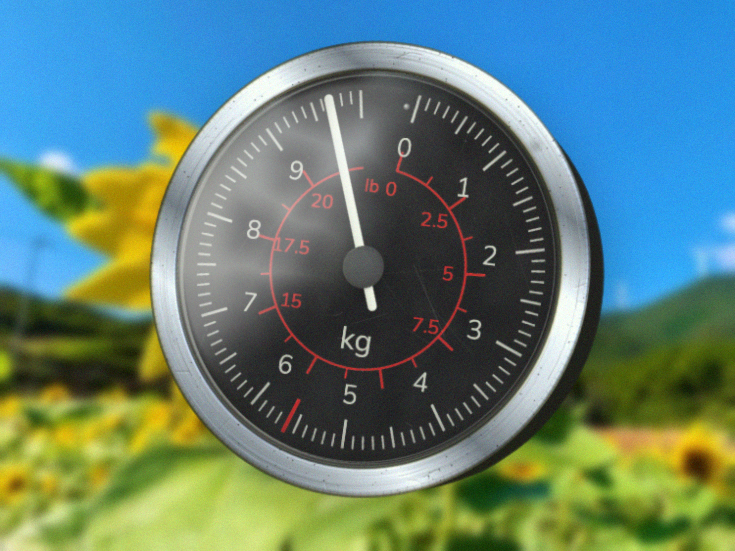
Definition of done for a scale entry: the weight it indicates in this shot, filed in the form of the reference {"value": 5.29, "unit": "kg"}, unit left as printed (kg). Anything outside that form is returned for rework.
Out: {"value": 9.7, "unit": "kg"}
